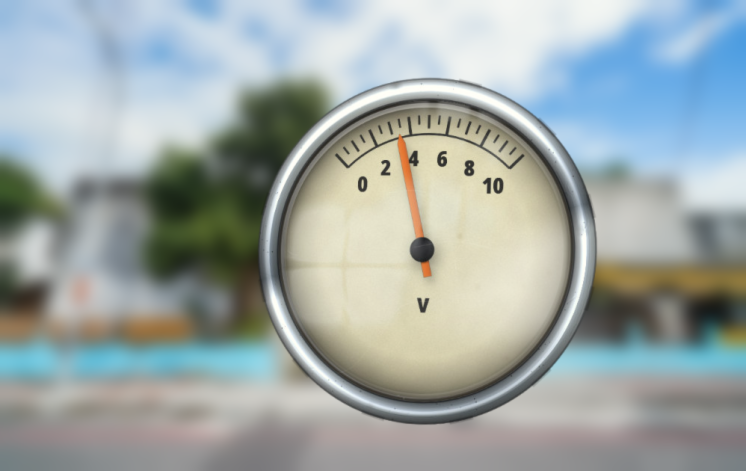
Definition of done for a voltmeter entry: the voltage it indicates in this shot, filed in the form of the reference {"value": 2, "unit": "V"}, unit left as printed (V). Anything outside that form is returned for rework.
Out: {"value": 3.5, "unit": "V"}
